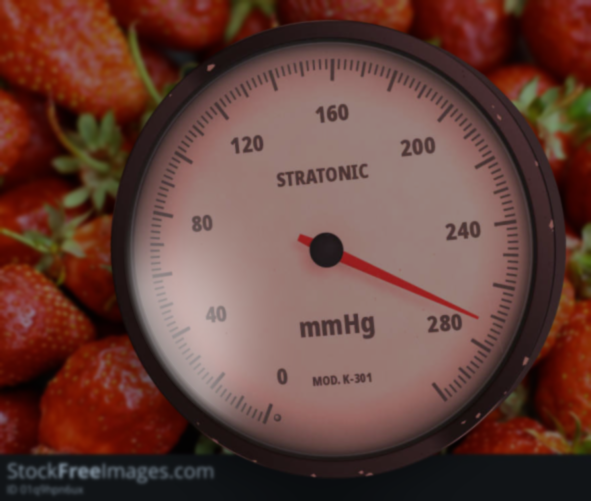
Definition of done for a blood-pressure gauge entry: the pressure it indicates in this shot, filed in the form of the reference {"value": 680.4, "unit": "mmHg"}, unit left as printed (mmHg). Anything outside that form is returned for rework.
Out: {"value": 272, "unit": "mmHg"}
